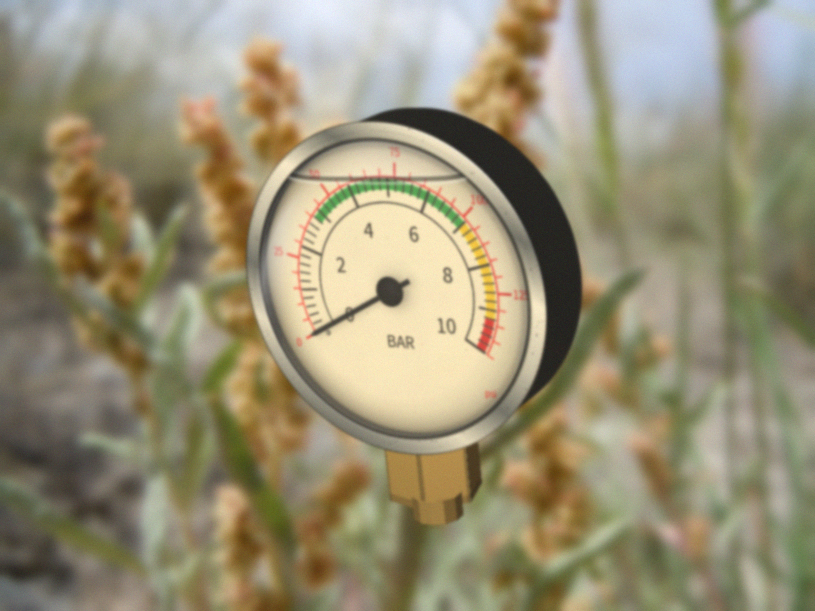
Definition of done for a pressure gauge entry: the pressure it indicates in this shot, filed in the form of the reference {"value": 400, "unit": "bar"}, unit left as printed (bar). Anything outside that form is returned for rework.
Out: {"value": 0, "unit": "bar"}
